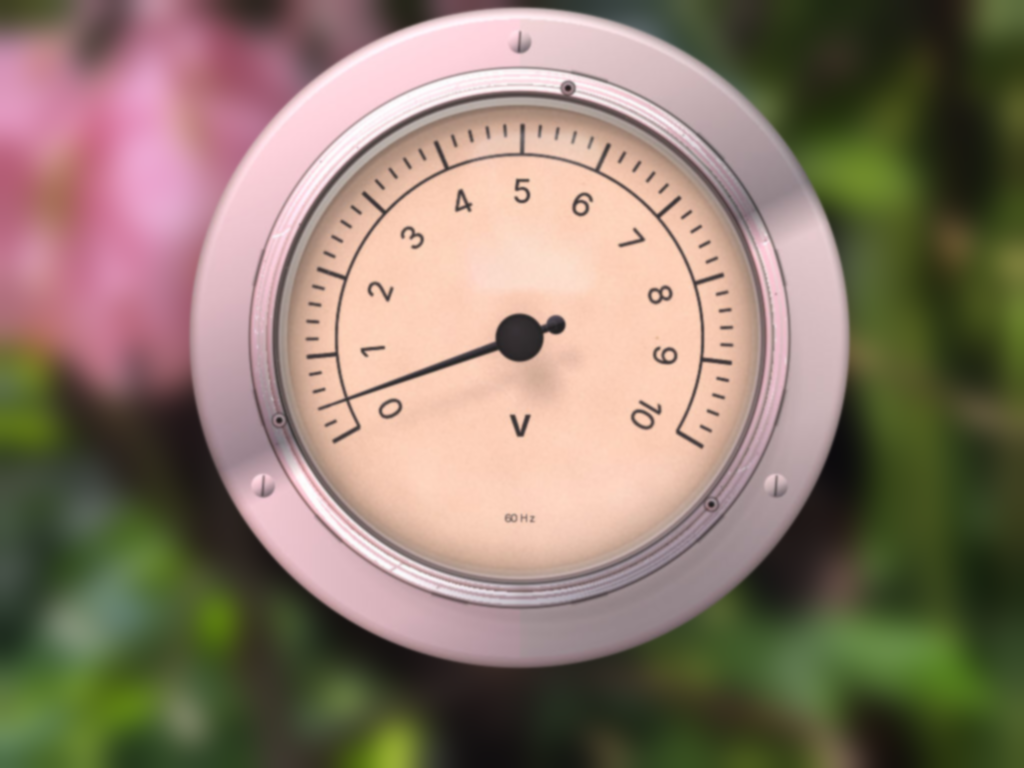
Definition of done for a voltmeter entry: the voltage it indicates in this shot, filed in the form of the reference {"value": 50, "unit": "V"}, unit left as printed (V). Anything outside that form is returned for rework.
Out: {"value": 0.4, "unit": "V"}
